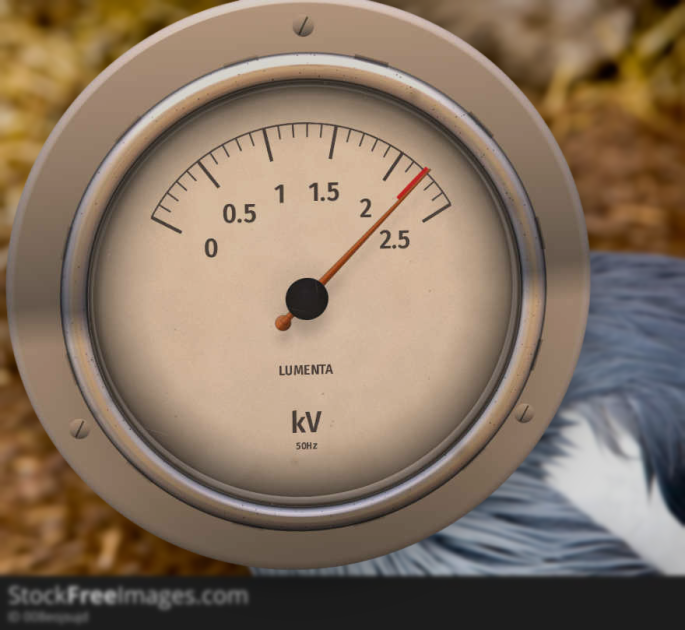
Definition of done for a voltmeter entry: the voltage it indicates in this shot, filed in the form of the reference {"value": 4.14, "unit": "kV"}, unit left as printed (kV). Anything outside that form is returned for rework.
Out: {"value": 2.2, "unit": "kV"}
